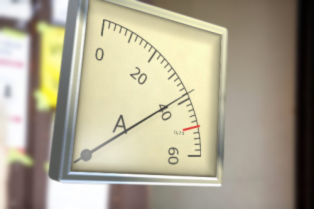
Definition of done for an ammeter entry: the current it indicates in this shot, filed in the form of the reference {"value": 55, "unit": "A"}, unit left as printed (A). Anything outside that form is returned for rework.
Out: {"value": 38, "unit": "A"}
